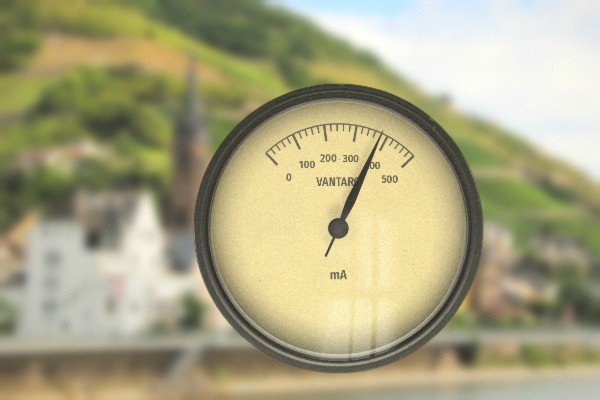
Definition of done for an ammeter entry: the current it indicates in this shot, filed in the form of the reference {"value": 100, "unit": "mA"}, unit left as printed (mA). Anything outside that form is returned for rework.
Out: {"value": 380, "unit": "mA"}
